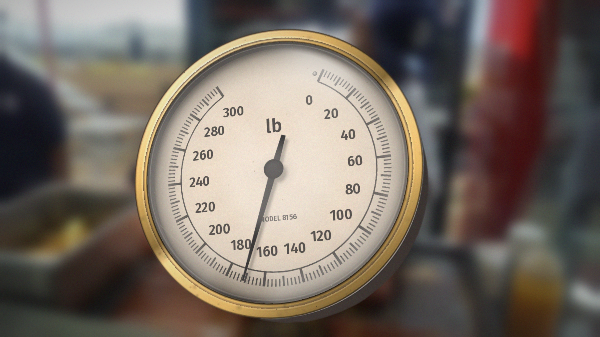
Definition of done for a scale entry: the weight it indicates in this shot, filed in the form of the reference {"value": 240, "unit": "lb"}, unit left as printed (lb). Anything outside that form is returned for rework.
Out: {"value": 170, "unit": "lb"}
